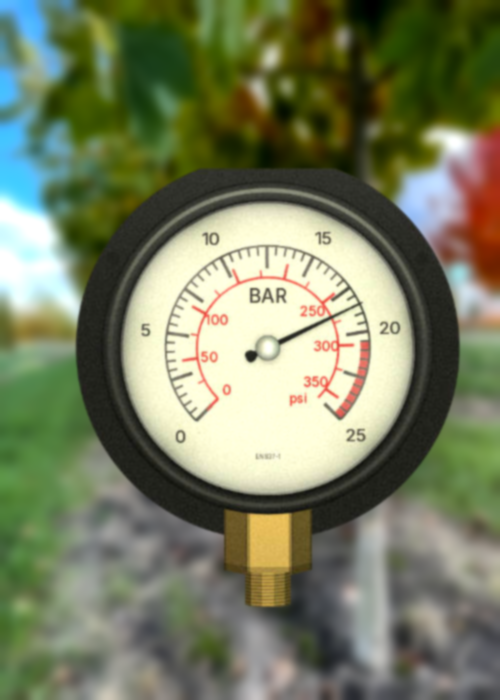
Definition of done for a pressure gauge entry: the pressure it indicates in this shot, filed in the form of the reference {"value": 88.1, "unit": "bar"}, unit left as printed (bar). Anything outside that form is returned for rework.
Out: {"value": 18.5, "unit": "bar"}
